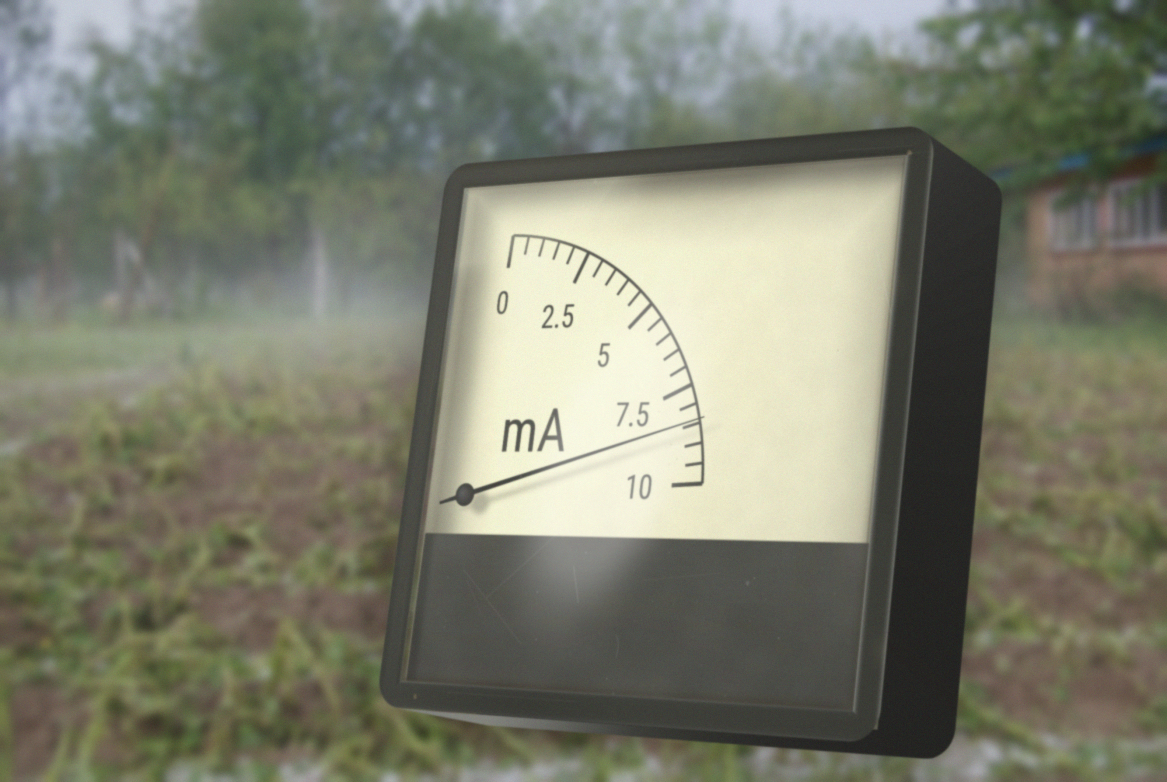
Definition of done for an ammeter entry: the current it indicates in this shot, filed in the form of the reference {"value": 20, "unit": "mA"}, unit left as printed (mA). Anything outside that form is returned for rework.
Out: {"value": 8.5, "unit": "mA"}
